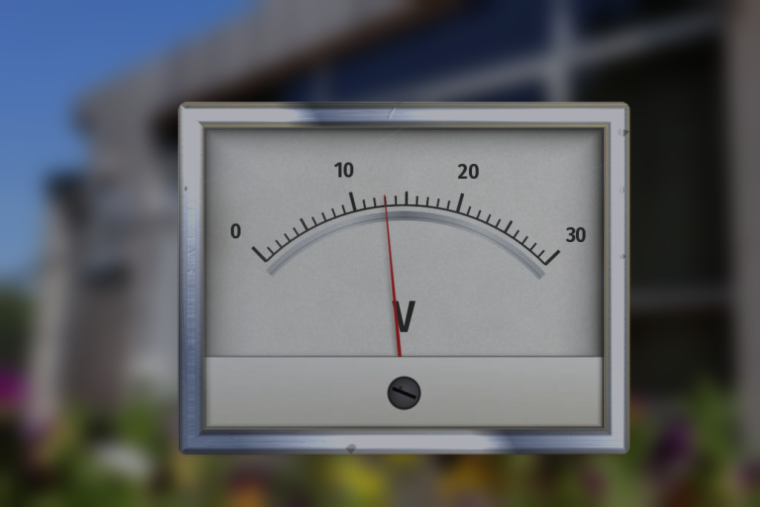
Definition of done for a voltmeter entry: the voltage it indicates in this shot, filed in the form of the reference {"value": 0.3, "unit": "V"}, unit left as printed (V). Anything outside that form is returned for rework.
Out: {"value": 13, "unit": "V"}
